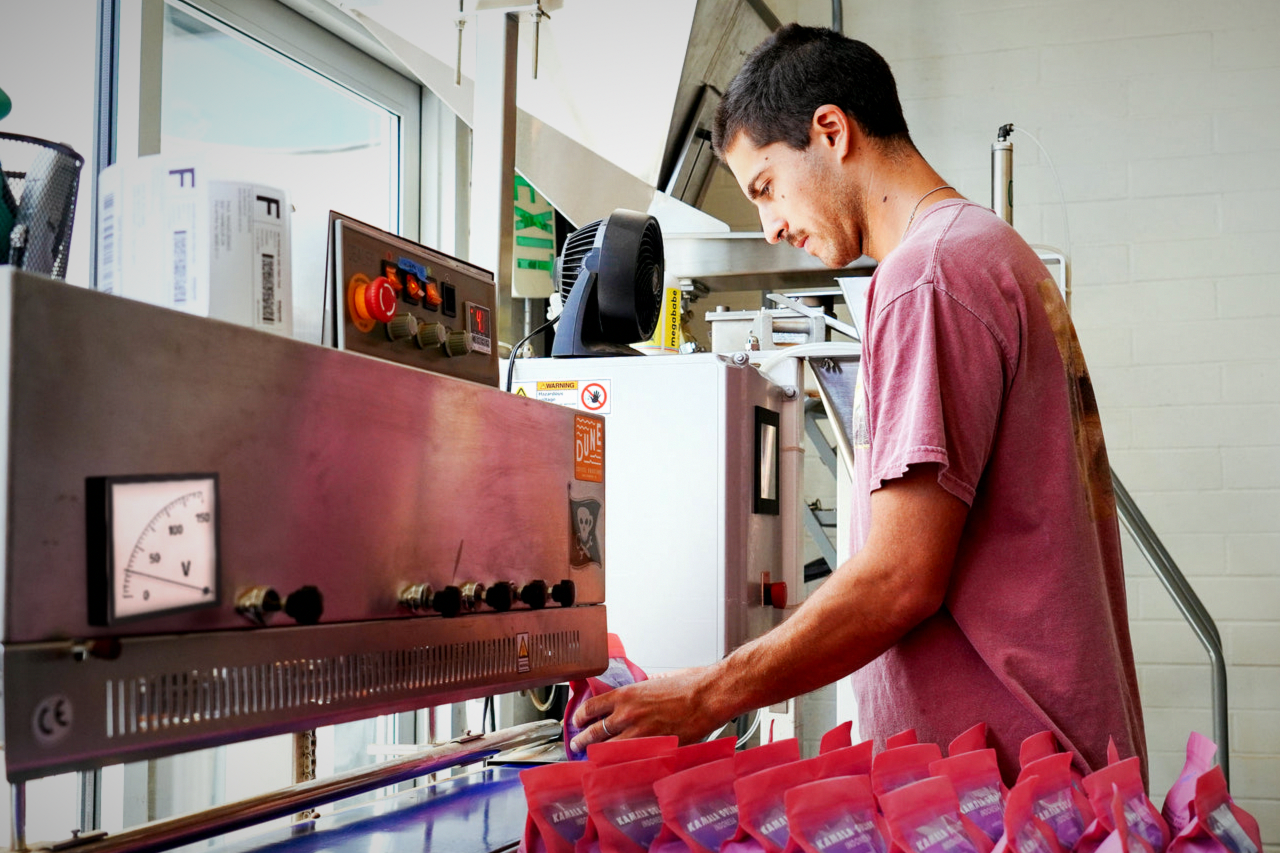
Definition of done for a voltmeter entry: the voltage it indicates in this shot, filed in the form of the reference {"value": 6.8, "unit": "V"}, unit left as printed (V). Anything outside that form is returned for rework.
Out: {"value": 25, "unit": "V"}
